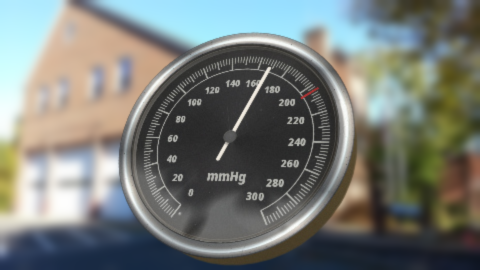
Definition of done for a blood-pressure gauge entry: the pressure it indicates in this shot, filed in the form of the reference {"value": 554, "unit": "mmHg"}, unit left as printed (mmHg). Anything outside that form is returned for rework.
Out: {"value": 170, "unit": "mmHg"}
